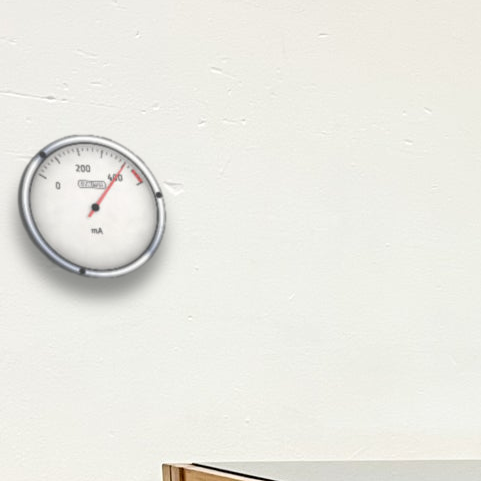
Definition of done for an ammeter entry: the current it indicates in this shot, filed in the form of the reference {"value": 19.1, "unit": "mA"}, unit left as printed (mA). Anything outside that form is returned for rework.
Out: {"value": 400, "unit": "mA"}
